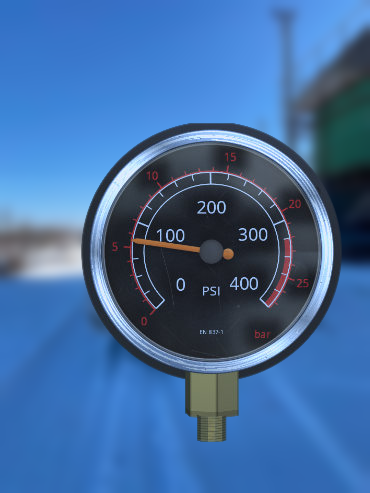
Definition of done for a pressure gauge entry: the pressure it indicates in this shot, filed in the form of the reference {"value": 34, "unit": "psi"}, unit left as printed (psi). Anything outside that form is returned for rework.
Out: {"value": 80, "unit": "psi"}
